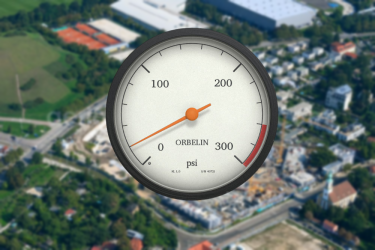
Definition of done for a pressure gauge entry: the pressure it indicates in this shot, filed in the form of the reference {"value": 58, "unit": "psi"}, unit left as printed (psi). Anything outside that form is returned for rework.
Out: {"value": 20, "unit": "psi"}
